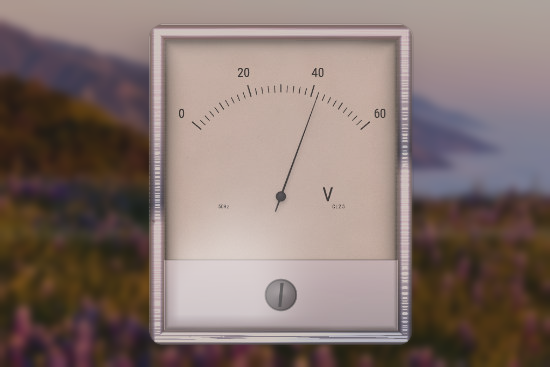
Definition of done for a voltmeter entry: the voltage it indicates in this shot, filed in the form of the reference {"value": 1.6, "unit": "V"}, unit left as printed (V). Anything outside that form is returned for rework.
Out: {"value": 42, "unit": "V"}
